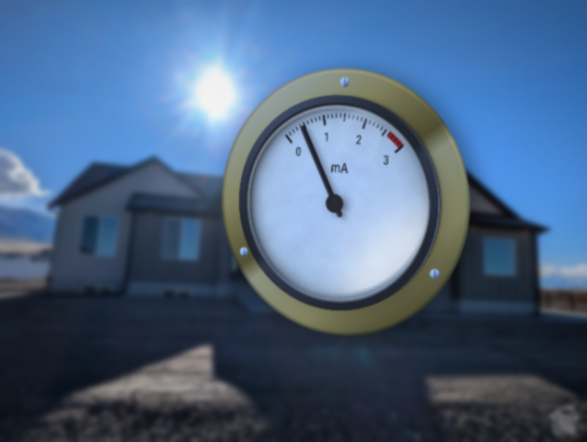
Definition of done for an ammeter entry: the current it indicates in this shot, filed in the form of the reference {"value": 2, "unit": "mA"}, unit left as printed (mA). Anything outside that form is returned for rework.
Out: {"value": 0.5, "unit": "mA"}
